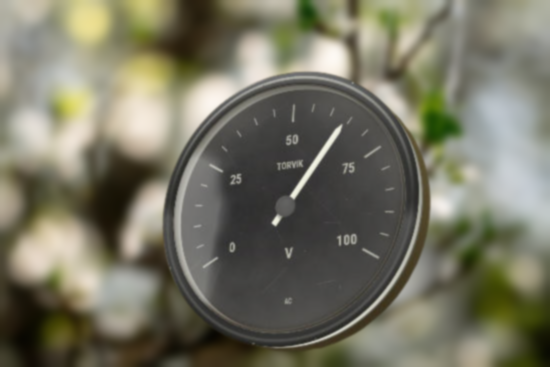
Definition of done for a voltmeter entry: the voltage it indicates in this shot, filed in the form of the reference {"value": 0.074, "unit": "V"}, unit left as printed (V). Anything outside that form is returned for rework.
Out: {"value": 65, "unit": "V"}
